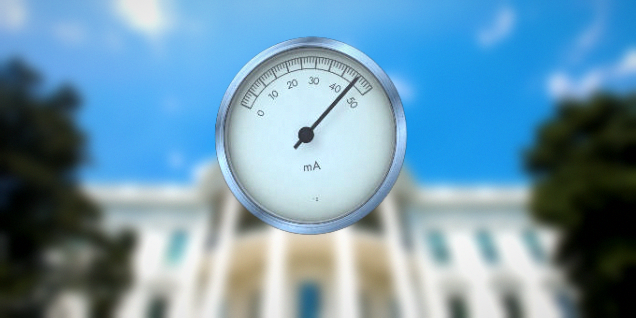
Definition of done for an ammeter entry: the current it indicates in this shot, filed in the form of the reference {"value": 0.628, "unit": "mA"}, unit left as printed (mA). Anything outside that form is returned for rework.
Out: {"value": 45, "unit": "mA"}
